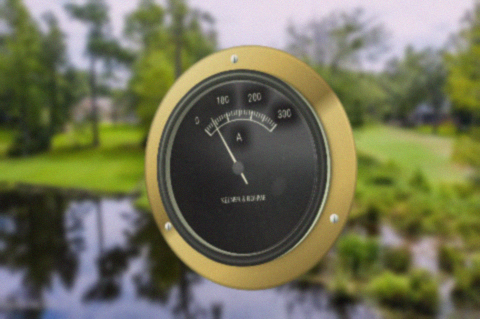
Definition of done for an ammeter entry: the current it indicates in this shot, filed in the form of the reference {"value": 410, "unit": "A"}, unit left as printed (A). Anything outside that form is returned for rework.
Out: {"value": 50, "unit": "A"}
